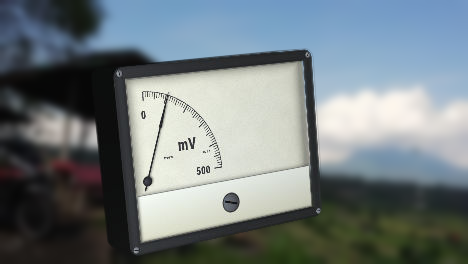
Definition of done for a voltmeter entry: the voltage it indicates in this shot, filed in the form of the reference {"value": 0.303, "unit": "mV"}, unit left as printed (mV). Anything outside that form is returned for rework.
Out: {"value": 100, "unit": "mV"}
